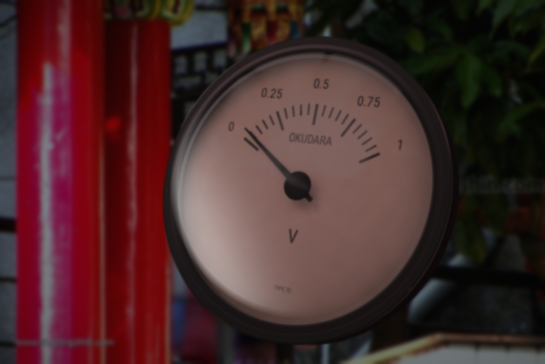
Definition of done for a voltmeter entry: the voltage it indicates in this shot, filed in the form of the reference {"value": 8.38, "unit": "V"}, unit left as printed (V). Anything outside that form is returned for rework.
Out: {"value": 0.05, "unit": "V"}
